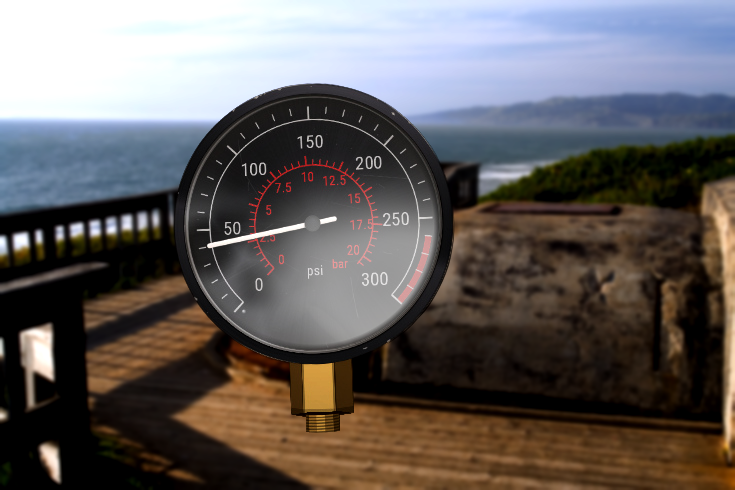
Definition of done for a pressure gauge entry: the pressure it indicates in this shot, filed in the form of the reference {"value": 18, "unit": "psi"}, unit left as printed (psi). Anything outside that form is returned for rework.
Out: {"value": 40, "unit": "psi"}
